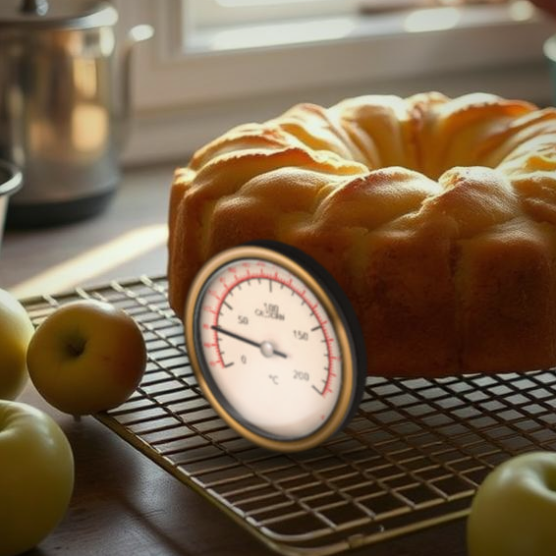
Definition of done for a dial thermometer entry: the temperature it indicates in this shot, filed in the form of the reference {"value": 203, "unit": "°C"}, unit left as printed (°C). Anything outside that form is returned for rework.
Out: {"value": 30, "unit": "°C"}
